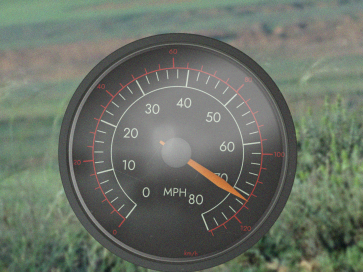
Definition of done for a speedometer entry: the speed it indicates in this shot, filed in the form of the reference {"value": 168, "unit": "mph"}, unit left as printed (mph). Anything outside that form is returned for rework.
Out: {"value": 71, "unit": "mph"}
